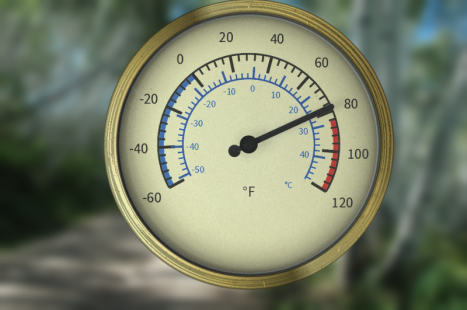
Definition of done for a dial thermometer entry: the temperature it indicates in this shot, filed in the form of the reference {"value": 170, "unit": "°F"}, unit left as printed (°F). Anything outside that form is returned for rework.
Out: {"value": 78, "unit": "°F"}
